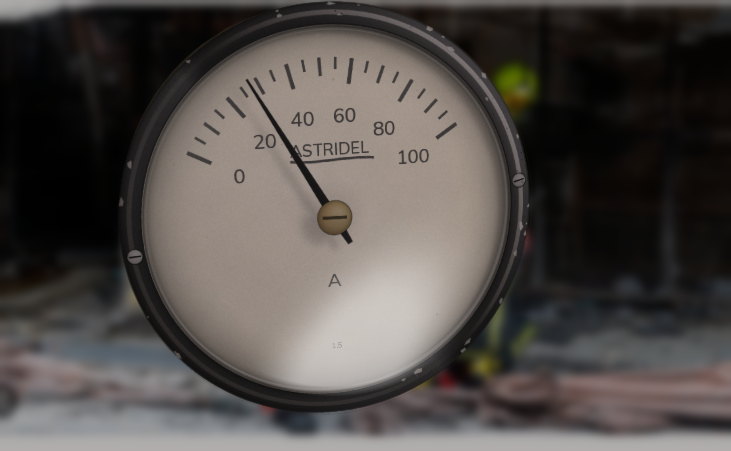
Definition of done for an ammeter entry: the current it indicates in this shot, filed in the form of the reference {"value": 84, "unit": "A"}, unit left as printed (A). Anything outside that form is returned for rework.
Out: {"value": 27.5, "unit": "A"}
